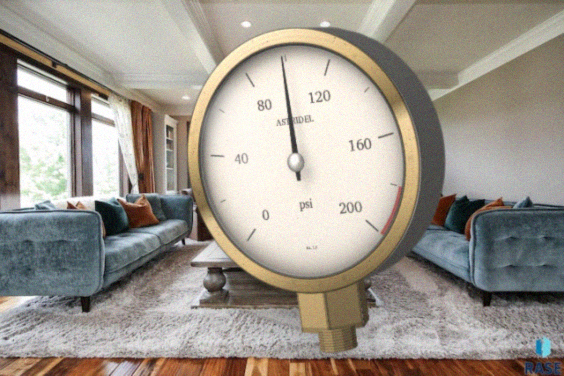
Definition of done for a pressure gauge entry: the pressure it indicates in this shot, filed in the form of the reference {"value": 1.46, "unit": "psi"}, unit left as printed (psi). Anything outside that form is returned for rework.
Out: {"value": 100, "unit": "psi"}
